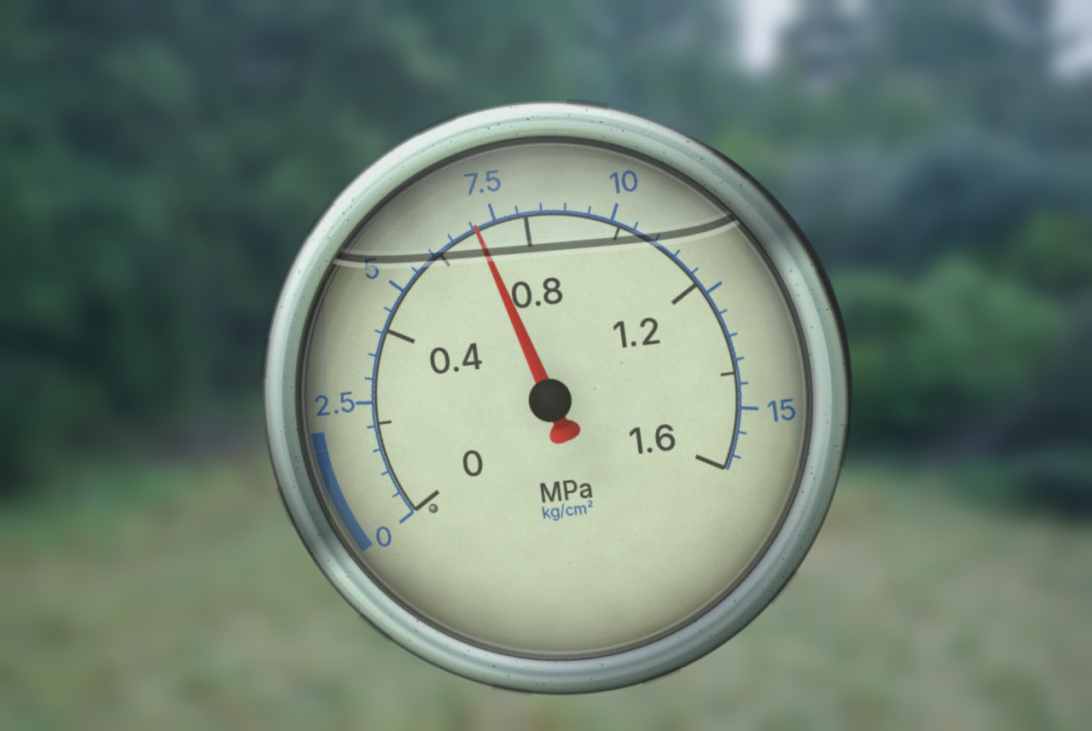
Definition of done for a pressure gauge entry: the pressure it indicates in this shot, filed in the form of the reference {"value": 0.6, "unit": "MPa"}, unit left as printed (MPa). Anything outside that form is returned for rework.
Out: {"value": 0.7, "unit": "MPa"}
